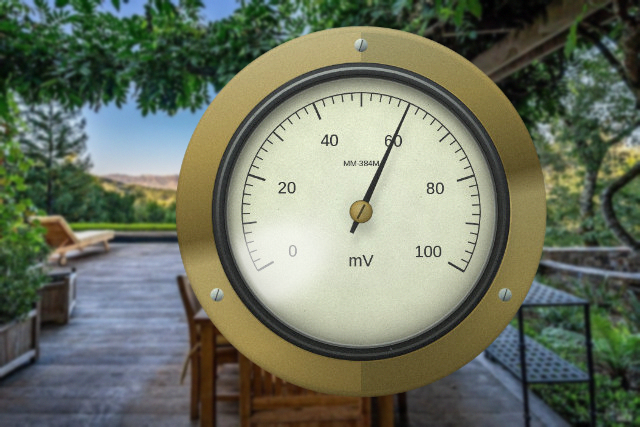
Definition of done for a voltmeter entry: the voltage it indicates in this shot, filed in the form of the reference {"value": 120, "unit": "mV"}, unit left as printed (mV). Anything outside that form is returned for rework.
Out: {"value": 60, "unit": "mV"}
